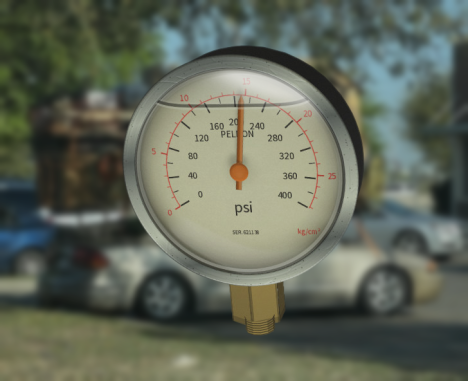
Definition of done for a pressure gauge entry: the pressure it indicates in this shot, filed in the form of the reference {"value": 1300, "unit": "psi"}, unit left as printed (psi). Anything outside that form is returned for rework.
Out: {"value": 210, "unit": "psi"}
